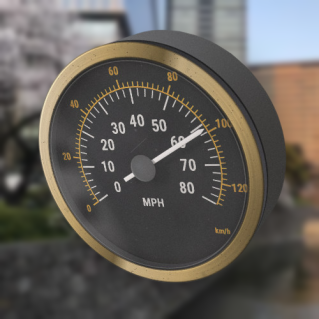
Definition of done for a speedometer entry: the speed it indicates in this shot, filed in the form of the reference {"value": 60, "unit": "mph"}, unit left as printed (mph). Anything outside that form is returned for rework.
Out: {"value": 61, "unit": "mph"}
